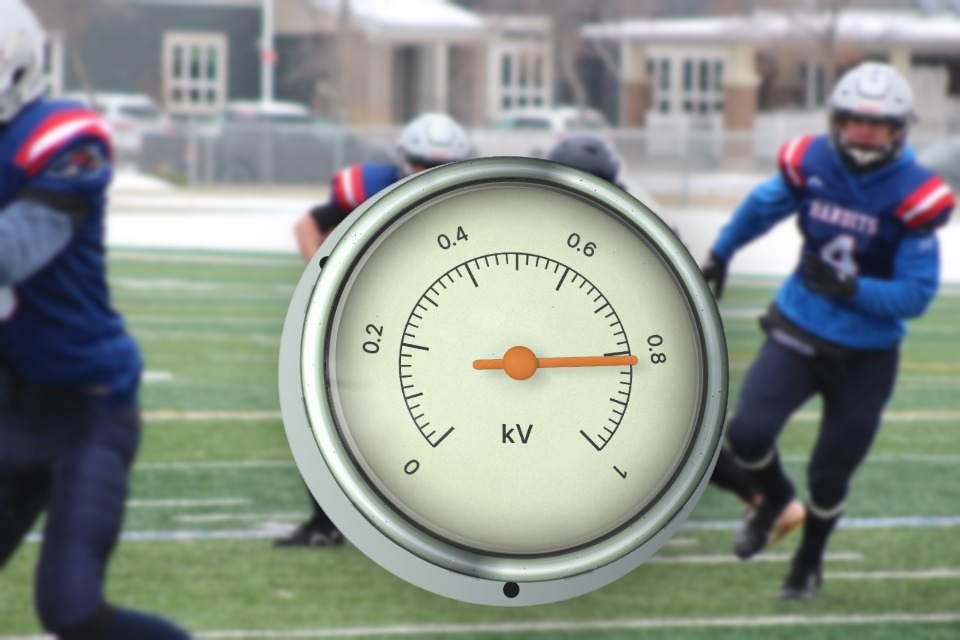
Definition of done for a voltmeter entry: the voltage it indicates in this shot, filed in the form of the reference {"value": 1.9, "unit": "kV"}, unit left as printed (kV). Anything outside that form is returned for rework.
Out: {"value": 0.82, "unit": "kV"}
